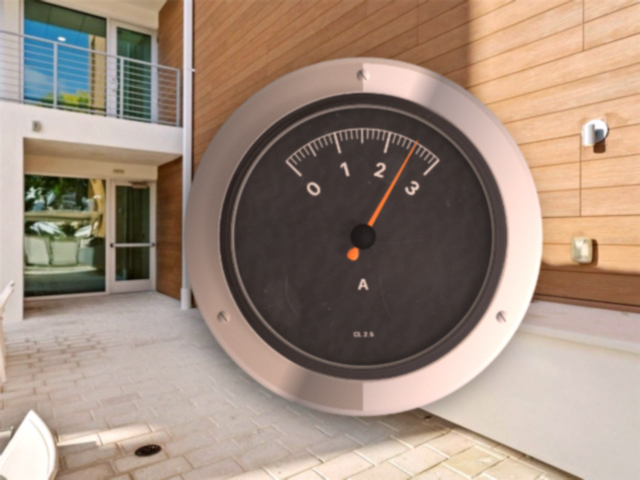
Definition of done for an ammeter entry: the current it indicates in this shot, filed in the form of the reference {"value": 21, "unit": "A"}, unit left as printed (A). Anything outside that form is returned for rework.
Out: {"value": 2.5, "unit": "A"}
